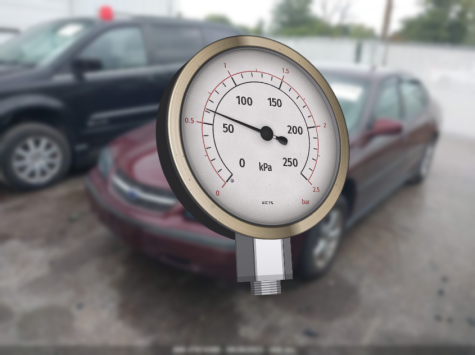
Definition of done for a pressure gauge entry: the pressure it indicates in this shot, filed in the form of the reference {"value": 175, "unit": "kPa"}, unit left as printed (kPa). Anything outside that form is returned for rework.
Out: {"value": 60, "unit": "kPa"}
